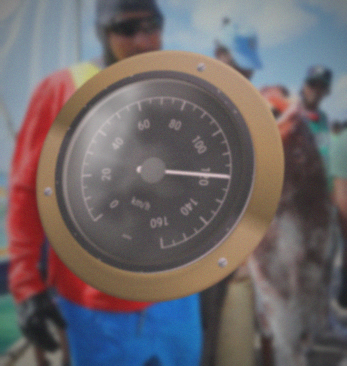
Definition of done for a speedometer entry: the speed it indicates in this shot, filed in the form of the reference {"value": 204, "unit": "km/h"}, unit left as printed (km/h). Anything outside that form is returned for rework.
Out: {"value": 120, "unit": "km/h"}
